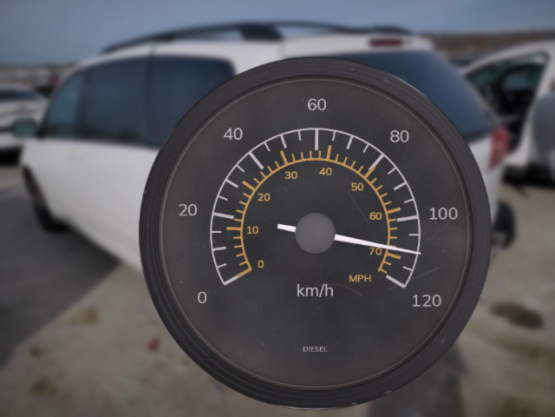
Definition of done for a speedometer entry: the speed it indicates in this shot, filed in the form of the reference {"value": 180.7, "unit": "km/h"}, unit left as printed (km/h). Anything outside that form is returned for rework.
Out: {"value": 110, "unit": "km/h"}
